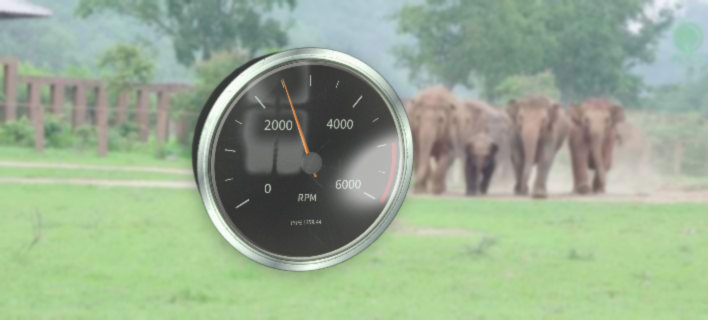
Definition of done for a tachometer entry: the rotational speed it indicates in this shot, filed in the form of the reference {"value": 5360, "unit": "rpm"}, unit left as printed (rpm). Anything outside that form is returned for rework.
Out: {"value": 2500, "unit": "rpm"}
